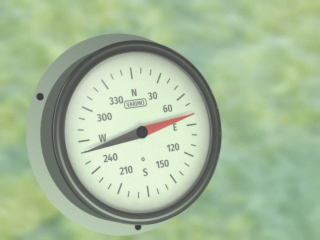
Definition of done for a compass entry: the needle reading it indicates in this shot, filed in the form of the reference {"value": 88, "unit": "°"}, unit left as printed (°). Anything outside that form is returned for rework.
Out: {"value": 80, "unit": "°"}
